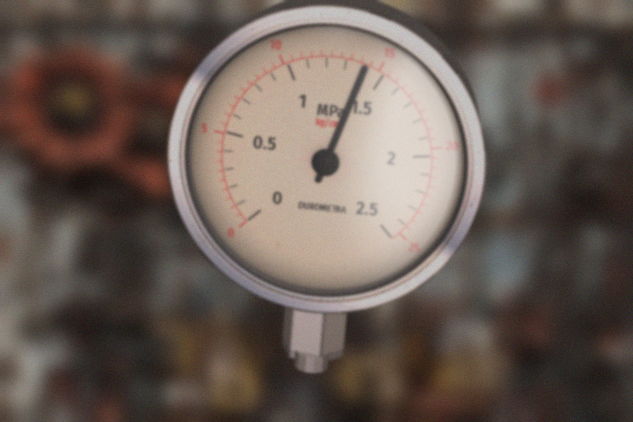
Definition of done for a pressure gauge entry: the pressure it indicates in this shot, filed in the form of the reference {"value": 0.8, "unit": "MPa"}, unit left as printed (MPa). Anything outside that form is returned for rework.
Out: {"value": 1.4, "unit": "MPa"}
